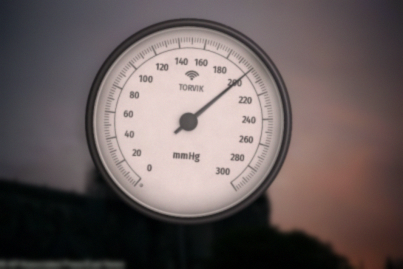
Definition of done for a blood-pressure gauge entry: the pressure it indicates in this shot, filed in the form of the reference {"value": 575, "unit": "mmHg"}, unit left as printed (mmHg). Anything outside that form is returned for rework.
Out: {"value": 200, "unit": "mmHg"}
